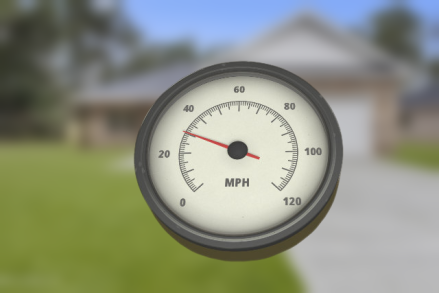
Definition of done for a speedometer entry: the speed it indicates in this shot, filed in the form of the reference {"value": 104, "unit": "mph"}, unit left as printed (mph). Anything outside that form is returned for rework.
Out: {"value": 30, "unit": "mph"}
